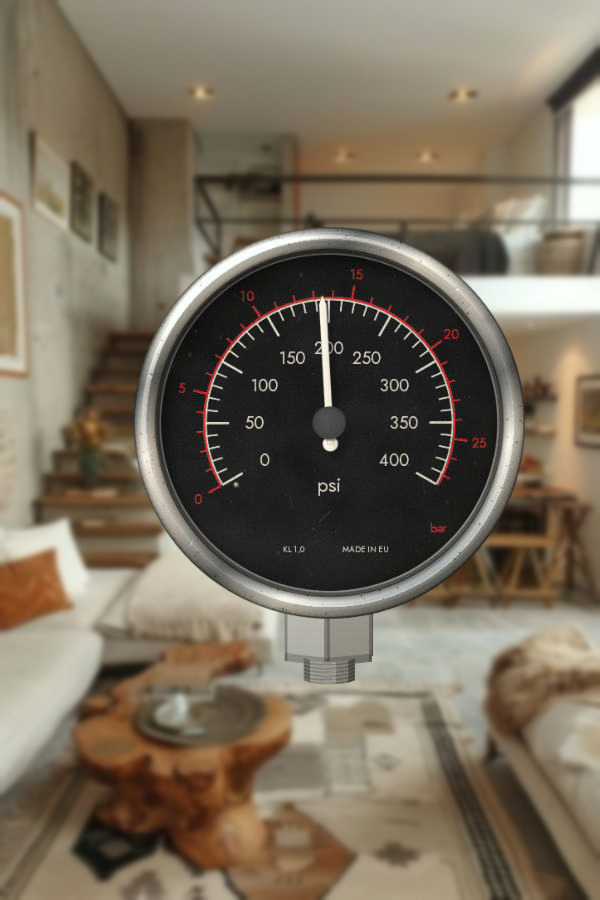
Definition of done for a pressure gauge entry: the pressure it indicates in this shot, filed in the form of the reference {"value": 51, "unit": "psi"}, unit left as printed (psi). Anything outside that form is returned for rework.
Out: {"value": 195, "unit": "psi"}
